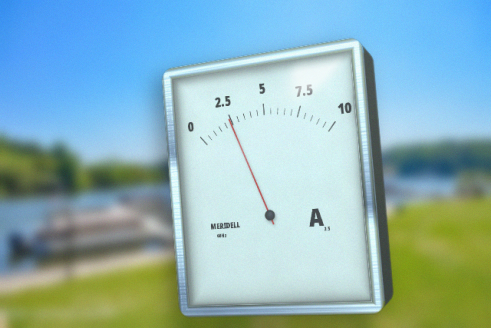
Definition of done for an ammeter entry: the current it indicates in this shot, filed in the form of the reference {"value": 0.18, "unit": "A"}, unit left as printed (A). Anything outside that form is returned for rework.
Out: {"value": 2.5, "unit": "A"}
